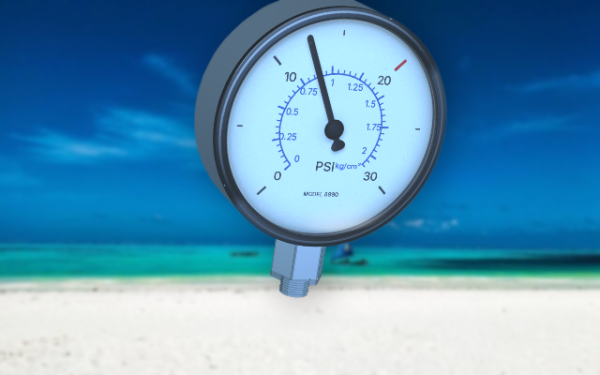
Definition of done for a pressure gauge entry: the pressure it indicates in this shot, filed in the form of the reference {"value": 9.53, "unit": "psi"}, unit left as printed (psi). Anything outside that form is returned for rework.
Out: {"value": 12.5, "unit": "psi"}
